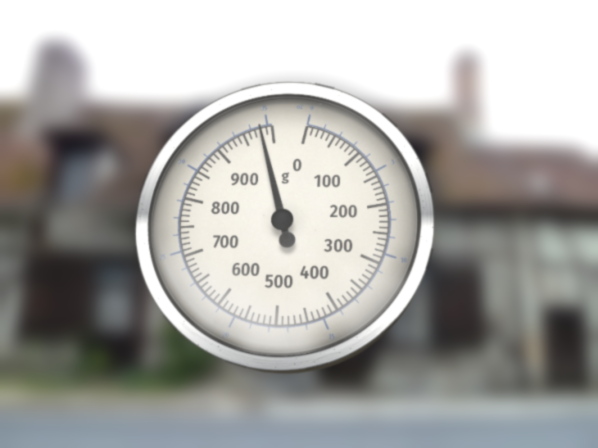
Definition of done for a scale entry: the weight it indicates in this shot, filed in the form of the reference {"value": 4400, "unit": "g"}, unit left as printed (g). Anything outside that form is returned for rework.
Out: {"value": 980, "unit": "g"}
